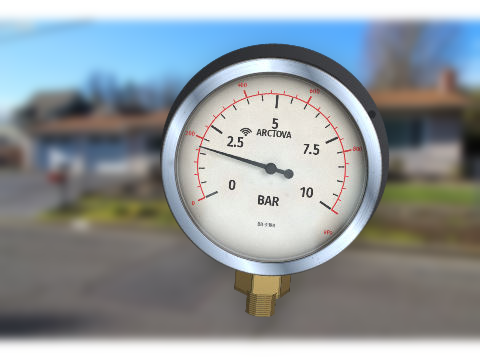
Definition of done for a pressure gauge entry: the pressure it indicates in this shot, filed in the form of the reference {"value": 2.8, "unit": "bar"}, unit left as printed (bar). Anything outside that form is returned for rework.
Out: {"value": 1.75, "unit": "bar"}
